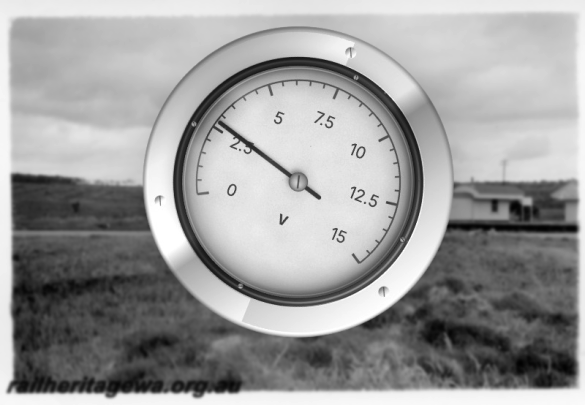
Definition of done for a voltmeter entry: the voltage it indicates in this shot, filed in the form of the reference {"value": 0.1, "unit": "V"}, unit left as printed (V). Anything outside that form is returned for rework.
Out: {"value": 2.75, "unit": "V"}
